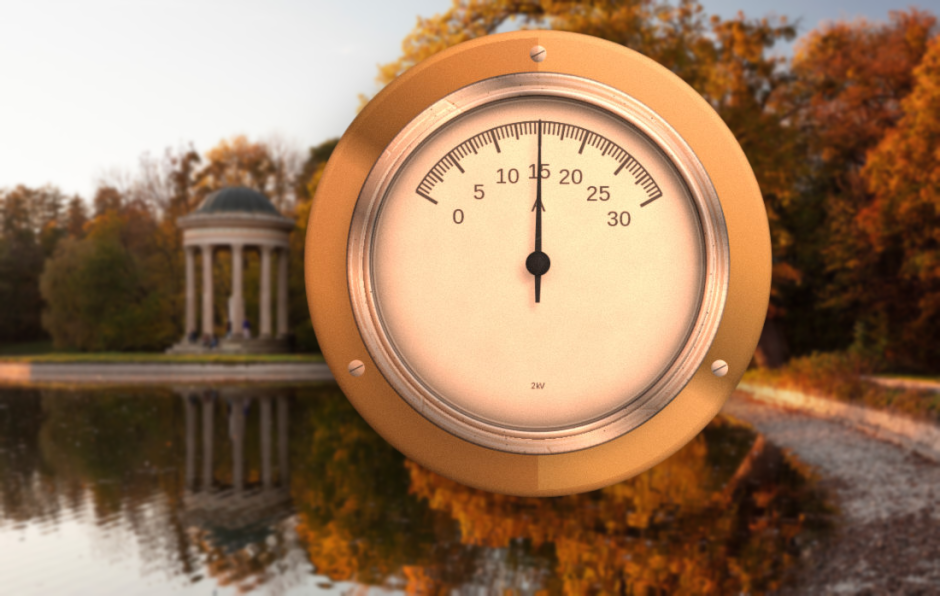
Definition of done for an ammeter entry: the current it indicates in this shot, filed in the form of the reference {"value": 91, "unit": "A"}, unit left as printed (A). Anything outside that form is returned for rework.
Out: {"value": 15, "unit": "A"}
